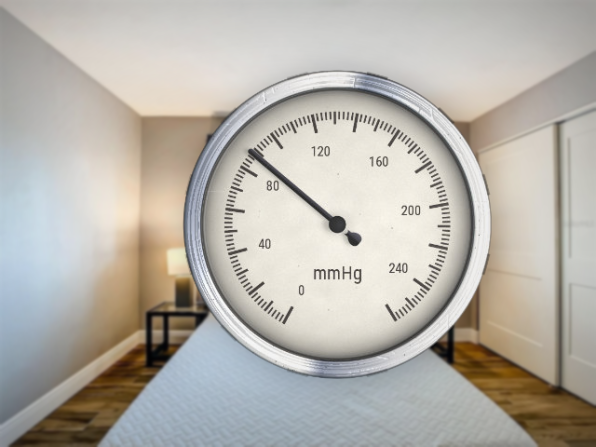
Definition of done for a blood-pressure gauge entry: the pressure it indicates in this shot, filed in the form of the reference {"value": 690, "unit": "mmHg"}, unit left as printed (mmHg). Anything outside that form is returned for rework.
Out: {"value": 88, "unit": "mmHg"}
